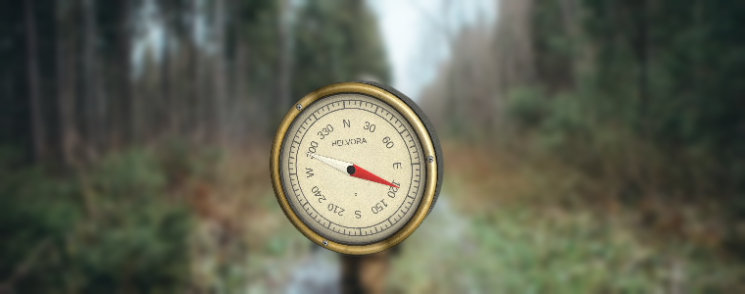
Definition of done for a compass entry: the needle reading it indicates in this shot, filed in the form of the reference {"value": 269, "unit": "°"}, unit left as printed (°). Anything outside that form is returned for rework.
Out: {"value": 115, "unit": "°"}
